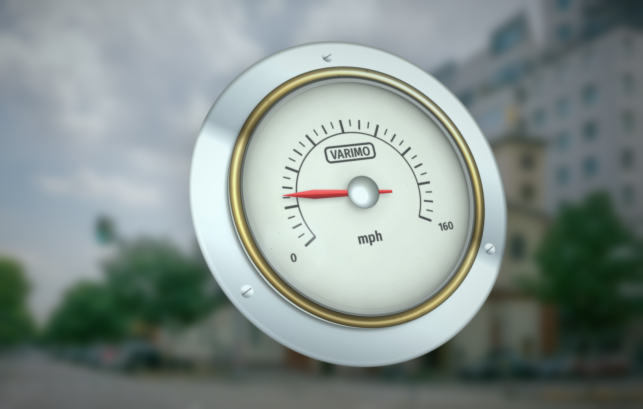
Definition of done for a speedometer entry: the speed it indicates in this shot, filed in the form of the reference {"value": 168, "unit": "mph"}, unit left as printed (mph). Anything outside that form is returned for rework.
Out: {"value": 25, "unit": "mph"}
